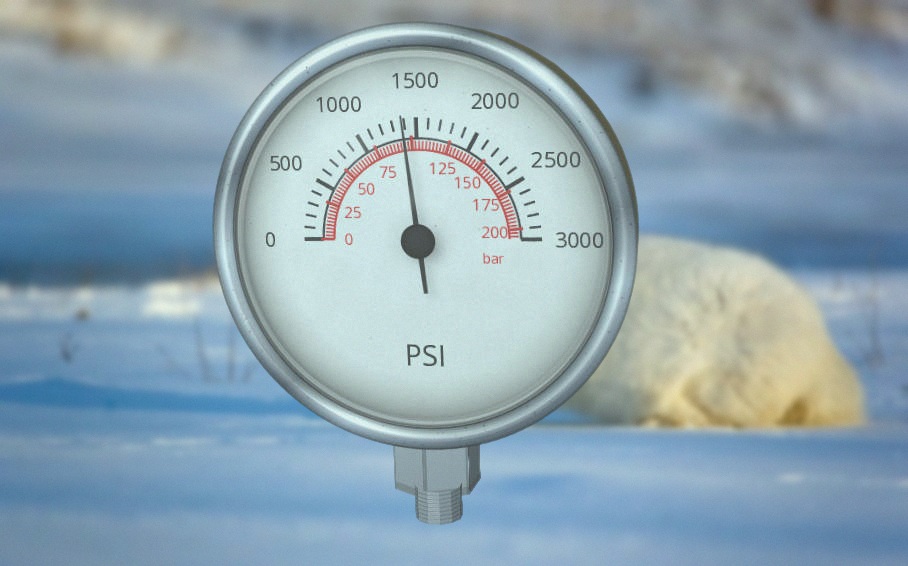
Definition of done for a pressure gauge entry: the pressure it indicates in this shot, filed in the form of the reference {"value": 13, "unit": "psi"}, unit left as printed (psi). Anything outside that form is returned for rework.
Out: {"value": 1400, "unit": "psi"}
